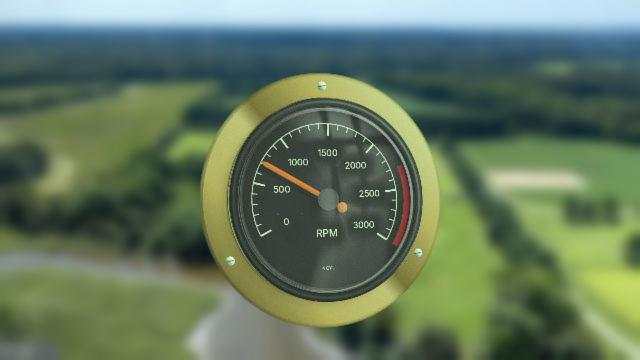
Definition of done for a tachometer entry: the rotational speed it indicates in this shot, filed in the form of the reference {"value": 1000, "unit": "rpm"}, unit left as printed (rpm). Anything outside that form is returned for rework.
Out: {"value": 700, "unit": "rpm"}
